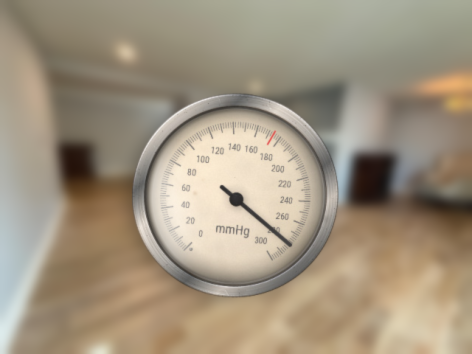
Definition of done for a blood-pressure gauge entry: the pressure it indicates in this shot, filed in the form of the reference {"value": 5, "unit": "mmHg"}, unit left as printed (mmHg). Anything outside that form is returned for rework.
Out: {"value": 280, "unit": "mmHg"}
